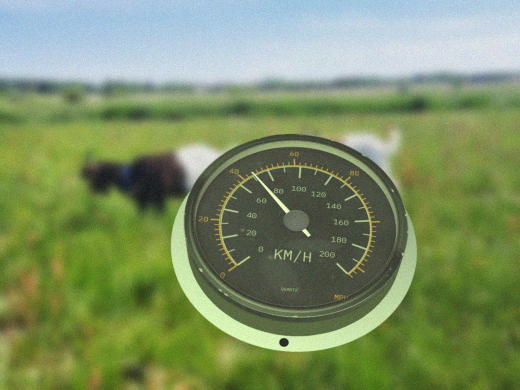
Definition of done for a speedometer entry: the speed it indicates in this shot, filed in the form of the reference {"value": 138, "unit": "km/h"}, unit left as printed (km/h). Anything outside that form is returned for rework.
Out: {"value": 70, "unit": "km/h"}
